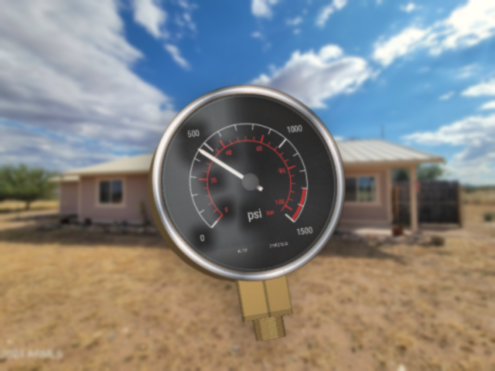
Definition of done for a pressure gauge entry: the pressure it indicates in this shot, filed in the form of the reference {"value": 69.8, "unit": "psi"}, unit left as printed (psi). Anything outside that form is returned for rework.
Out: {"value": 450, "unit": "psi"}
